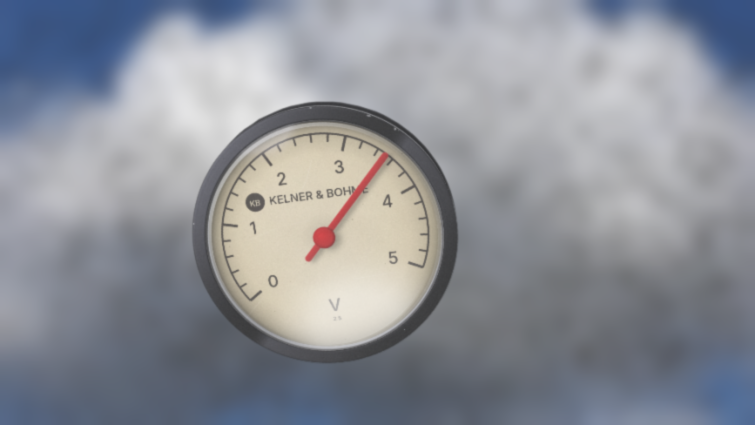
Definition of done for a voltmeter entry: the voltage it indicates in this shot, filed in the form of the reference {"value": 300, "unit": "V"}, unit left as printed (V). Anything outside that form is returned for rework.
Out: {"value": 3.5, "unit": "V"}
